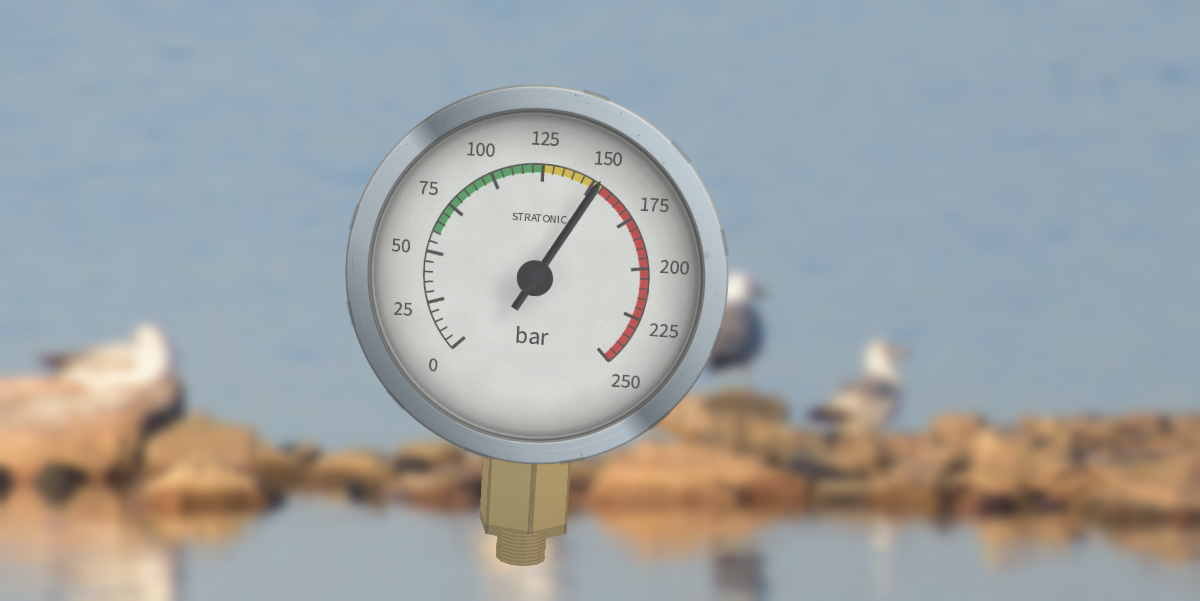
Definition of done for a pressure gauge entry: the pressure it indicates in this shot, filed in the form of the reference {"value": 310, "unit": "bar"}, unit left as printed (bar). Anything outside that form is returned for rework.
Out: {"value": 152.5, "unit": "bar"}
